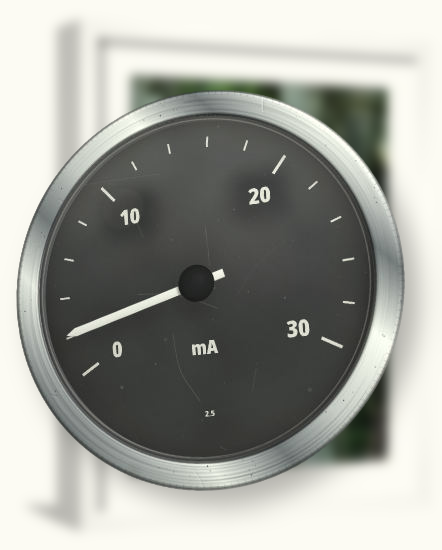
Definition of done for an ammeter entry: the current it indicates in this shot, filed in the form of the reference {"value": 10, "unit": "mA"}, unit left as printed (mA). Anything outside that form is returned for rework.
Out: {"value": 2, "unit": "mA"}
